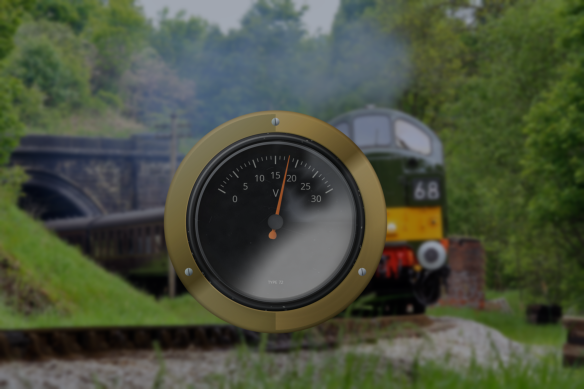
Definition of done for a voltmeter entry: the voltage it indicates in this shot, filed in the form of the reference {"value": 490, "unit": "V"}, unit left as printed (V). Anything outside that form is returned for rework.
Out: {"value": 18, "unit": "V"}
